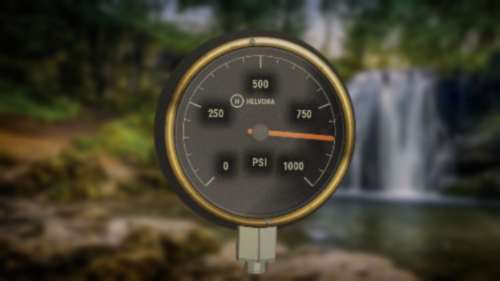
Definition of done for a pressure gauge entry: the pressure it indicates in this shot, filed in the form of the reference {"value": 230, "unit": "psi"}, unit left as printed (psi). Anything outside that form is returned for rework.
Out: {"value": 850, "unit": "psi"}
